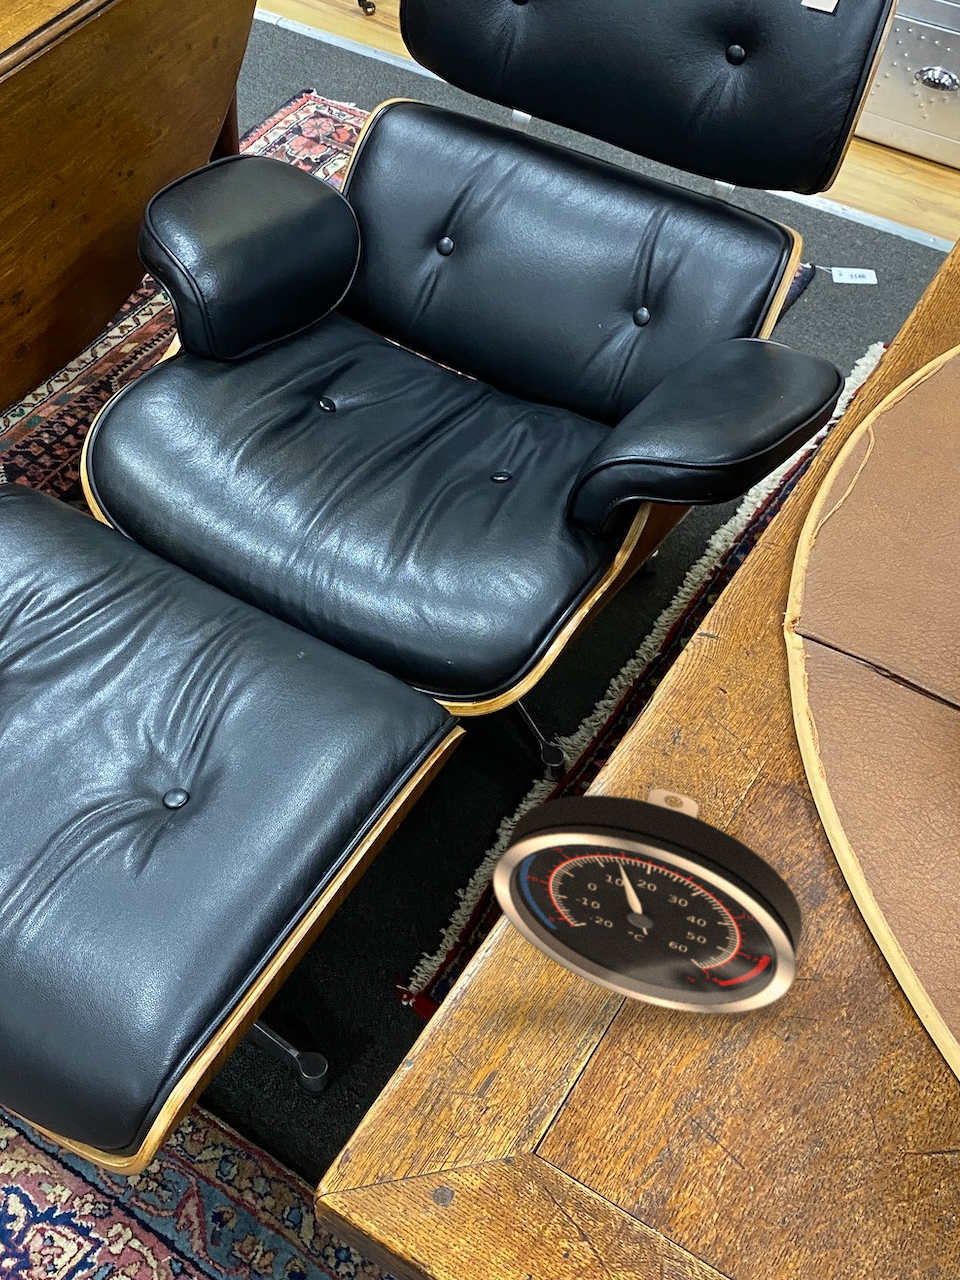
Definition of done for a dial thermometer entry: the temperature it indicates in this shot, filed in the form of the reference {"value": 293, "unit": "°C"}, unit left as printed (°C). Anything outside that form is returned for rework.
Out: {"value": 15, "unit": "°C"}
